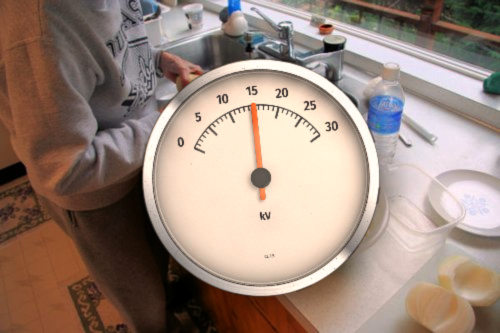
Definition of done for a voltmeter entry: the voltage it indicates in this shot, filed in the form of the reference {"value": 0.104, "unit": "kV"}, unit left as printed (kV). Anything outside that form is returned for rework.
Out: {"value": 15, "unit": "kV"}
